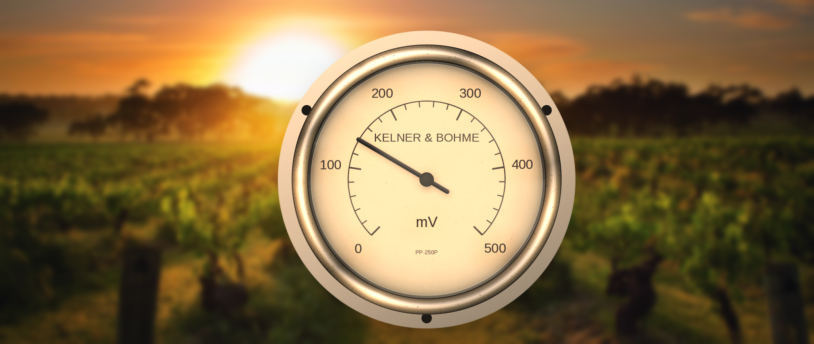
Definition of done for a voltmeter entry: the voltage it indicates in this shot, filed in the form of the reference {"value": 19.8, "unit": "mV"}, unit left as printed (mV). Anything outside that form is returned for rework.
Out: {"value": 140, "unit": "mV"}
